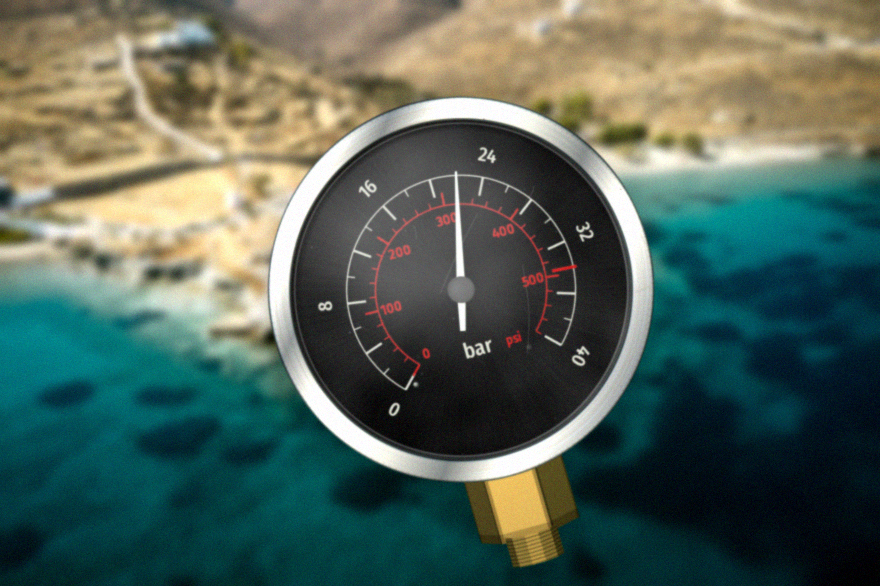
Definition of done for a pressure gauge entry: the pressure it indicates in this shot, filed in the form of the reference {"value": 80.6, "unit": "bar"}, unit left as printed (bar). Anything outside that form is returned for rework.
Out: {"value": 22, "unit": "bar"}
